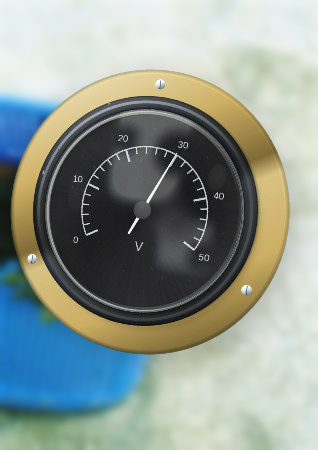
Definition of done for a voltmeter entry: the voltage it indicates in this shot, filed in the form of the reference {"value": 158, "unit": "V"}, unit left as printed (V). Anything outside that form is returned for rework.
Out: {"value": 30, "unit": "V"}
